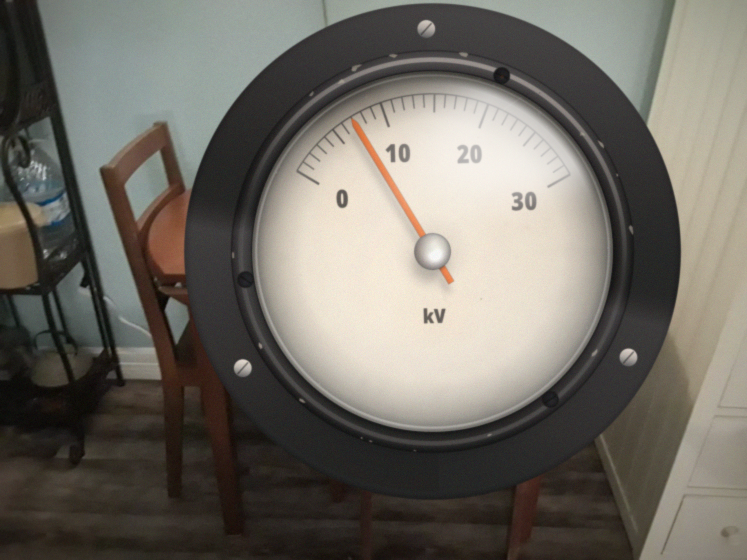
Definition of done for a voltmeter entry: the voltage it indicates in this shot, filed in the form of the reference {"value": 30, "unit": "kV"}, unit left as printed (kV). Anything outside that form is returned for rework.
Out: {"value": 7, "unit": "kV"}
